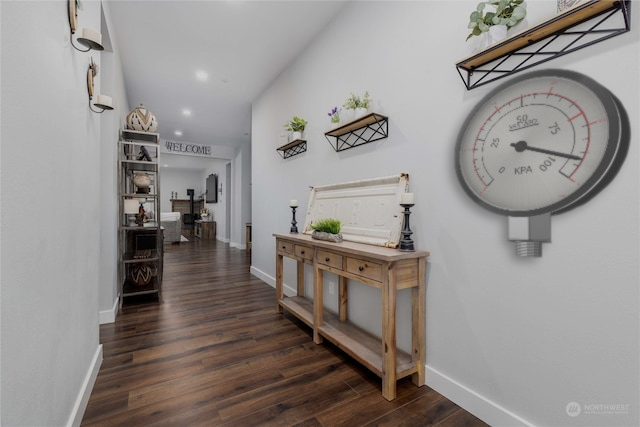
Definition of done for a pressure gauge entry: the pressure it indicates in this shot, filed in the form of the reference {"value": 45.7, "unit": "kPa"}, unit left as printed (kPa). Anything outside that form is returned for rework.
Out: {"value": 92.5, "unit": "kPa"}
